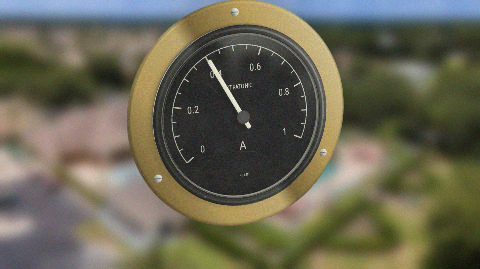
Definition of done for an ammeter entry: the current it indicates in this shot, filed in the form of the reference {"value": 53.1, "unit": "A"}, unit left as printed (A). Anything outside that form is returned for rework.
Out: {"value": 0.4, "unit": "A"}
